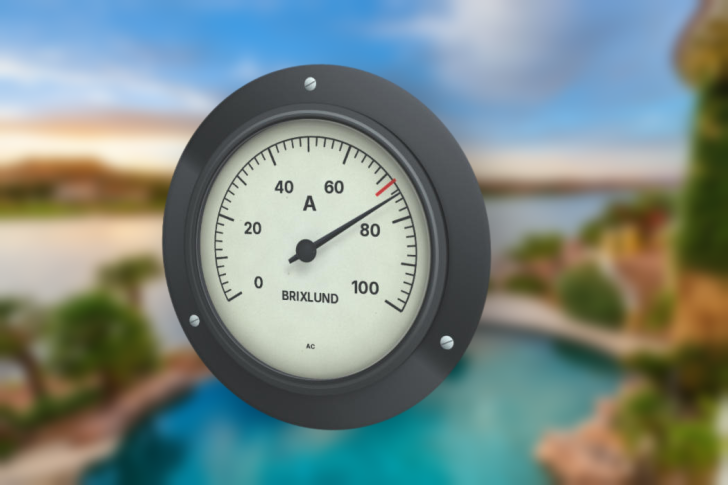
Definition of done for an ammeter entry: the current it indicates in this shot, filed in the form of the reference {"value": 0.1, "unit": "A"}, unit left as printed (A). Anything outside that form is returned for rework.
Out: {"value": 75, "unit": "A"}
